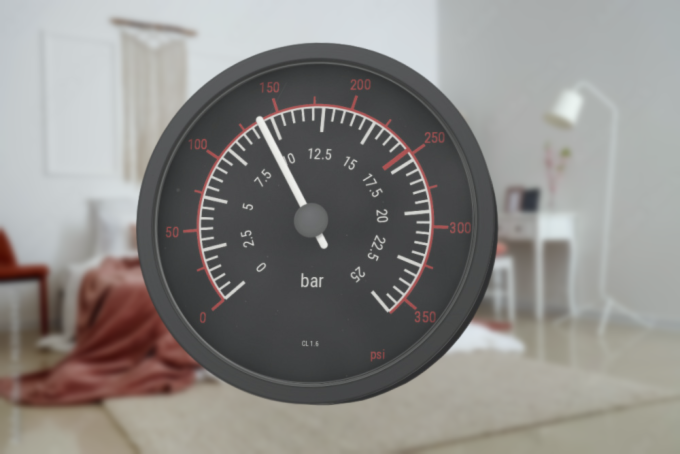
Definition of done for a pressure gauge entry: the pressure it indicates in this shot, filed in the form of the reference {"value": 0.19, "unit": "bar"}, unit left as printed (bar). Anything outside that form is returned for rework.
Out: {"value": 9.5, "unit": "bar"}
